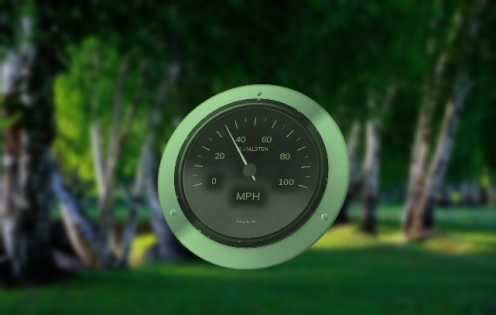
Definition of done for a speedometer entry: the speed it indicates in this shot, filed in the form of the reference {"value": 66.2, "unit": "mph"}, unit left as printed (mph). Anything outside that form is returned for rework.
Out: {"value": 35, "unit": "mph"}
